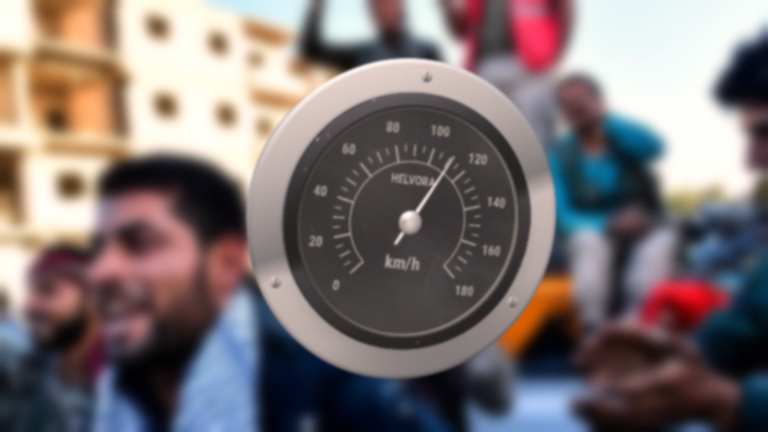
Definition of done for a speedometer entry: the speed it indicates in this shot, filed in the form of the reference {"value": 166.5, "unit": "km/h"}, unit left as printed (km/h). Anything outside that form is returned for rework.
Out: {"value": 110, "unit": "km/h"}
